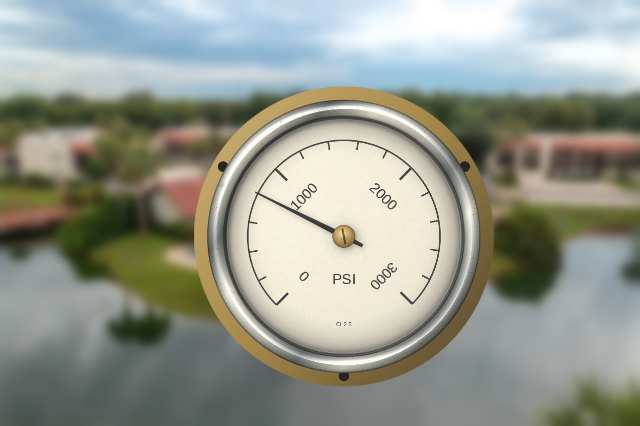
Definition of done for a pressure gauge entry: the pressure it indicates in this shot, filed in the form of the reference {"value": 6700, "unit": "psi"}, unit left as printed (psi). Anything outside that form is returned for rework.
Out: {"value": 800, "unit": "psi"}
